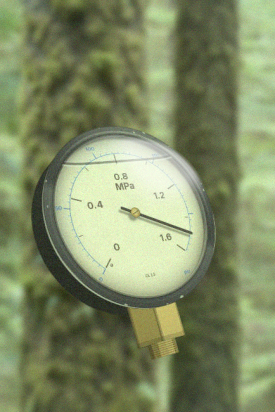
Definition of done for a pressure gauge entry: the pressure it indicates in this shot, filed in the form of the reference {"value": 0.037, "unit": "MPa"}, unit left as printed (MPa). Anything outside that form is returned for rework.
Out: {"value": 1.5, "unit": "MPa"}
